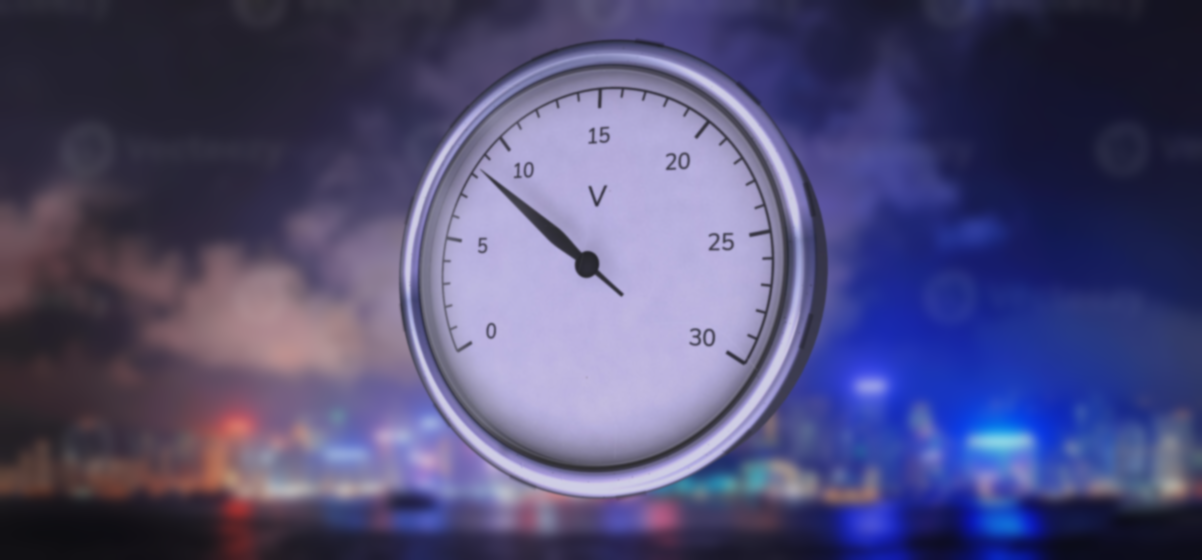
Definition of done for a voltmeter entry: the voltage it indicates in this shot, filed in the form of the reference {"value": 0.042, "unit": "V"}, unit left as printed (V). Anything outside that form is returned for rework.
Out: {"value": 8.5, "unit": "V"}
